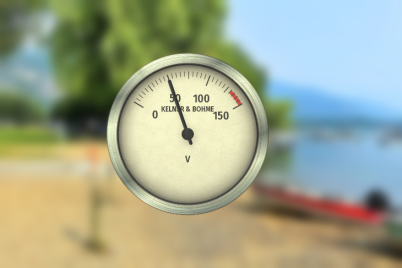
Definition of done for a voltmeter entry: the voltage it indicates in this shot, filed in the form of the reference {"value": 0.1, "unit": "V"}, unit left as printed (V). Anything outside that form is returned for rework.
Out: {"value": 50, "unit": "V"}
